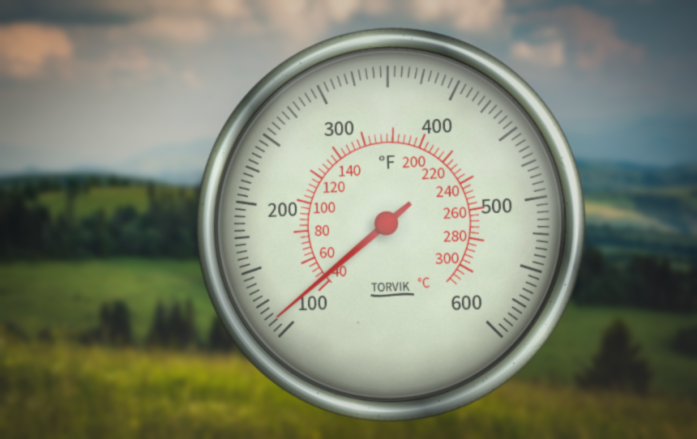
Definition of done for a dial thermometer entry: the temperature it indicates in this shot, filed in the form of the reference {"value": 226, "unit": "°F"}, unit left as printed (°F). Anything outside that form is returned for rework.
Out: {"value": 110, "unit": "°F"}
